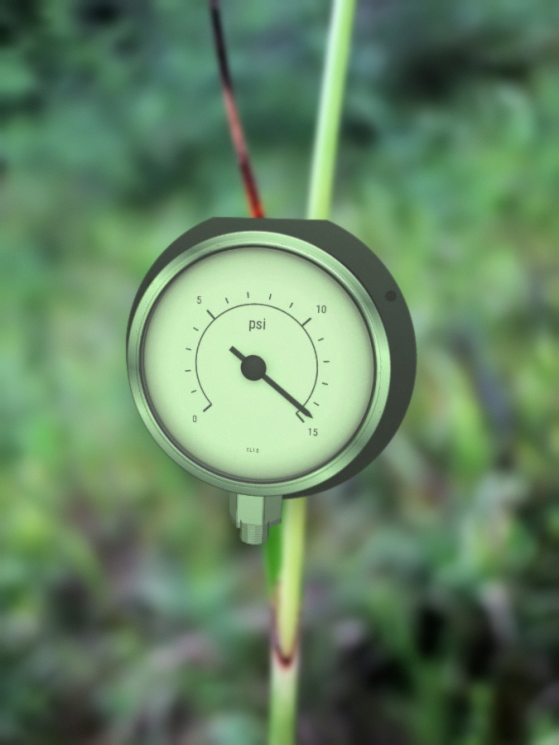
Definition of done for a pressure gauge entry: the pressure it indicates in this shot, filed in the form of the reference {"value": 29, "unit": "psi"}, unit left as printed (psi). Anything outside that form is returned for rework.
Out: {"value": 14.5, "unit": "psi"}
